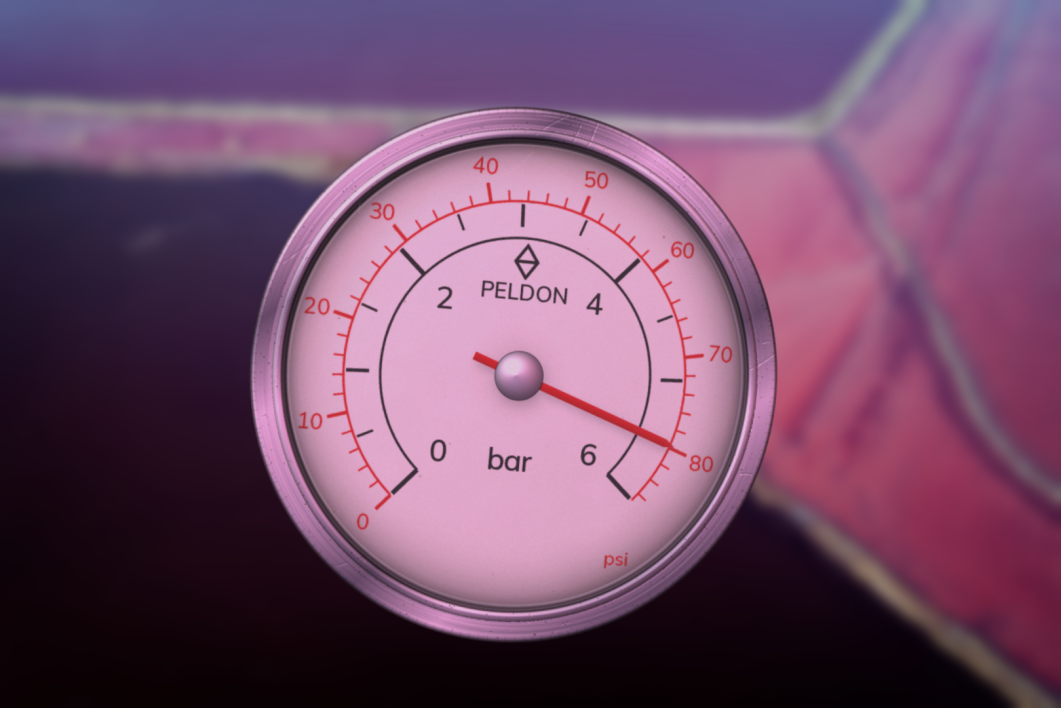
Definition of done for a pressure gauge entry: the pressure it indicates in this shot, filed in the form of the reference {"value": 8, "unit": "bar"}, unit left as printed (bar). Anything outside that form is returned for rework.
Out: {"value": 5.5, "unit": "bar"}
